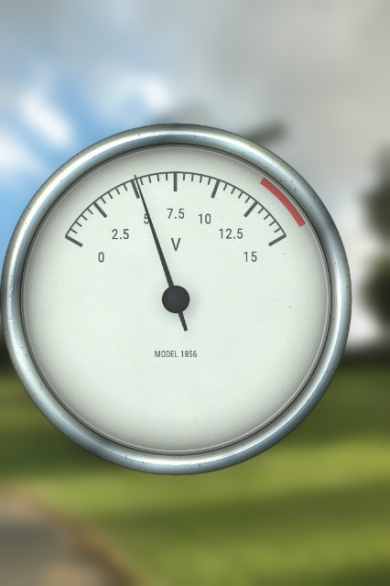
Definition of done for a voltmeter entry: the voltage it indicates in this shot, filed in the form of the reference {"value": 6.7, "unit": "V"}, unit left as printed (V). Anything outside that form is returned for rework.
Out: {"value": 5.25, "unit": "V"}
